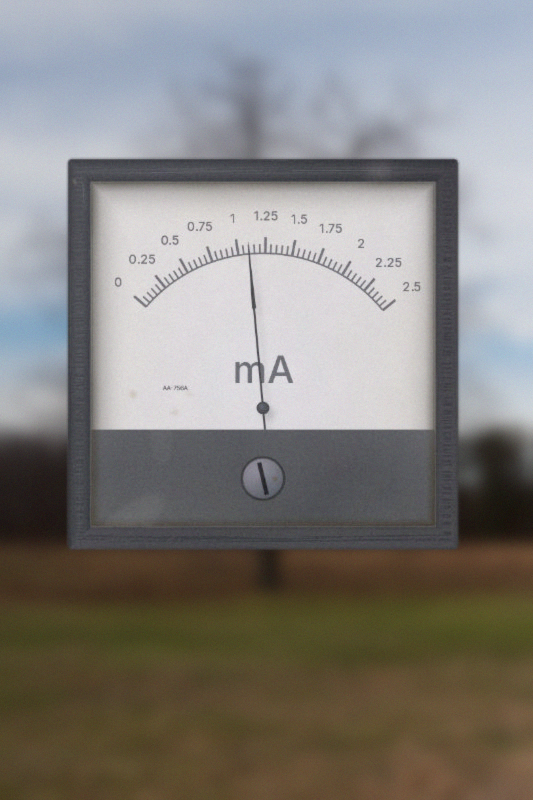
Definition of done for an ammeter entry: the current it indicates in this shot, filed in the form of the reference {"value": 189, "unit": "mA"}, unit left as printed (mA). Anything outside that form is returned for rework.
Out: {"value": 1.1, "unit": "mA"}
